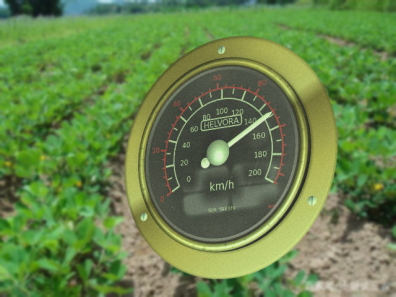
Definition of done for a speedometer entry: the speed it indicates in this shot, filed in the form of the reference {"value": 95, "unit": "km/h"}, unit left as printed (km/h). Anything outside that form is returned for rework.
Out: {"value": 150, "unit": "km/h"}
